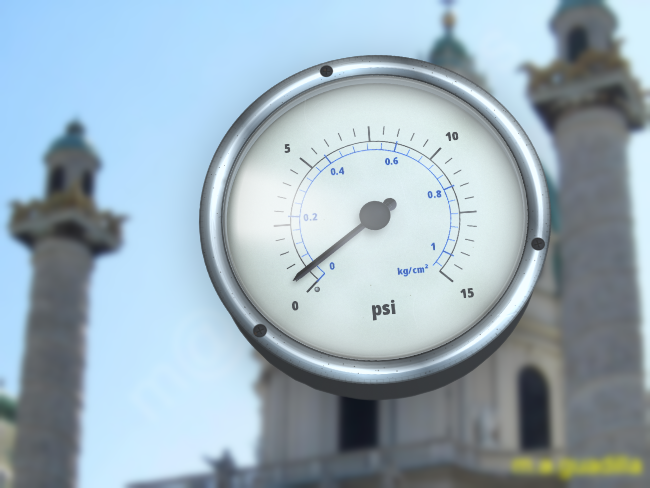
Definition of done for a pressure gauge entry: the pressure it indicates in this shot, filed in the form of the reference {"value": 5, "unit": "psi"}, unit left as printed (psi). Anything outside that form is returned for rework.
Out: {"value": 0.5, "unit": "psi"}
